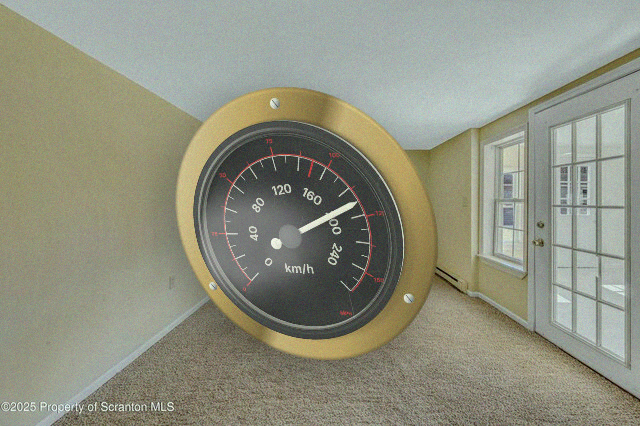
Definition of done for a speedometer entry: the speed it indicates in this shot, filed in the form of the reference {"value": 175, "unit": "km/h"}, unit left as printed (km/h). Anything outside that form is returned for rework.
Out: {"value": 190, "unit": "km/h"}
